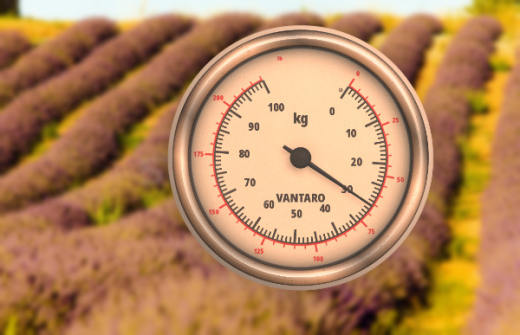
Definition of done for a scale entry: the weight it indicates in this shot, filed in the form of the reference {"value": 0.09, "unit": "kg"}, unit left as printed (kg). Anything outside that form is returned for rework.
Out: {"value": 30, "unit": "kg"}
